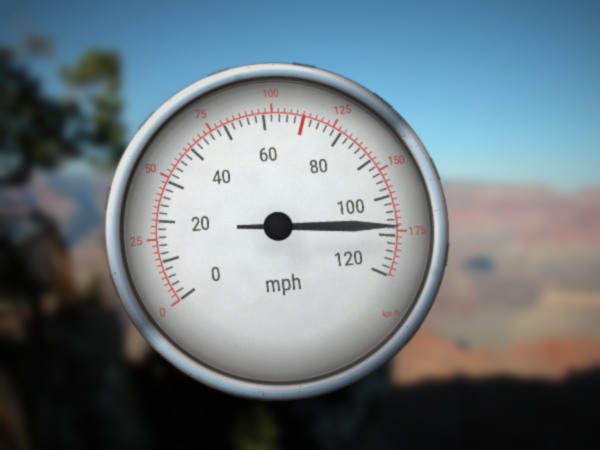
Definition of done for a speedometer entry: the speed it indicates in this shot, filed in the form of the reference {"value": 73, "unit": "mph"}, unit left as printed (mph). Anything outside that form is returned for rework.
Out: {"value": 108, "unit": "mph"}
